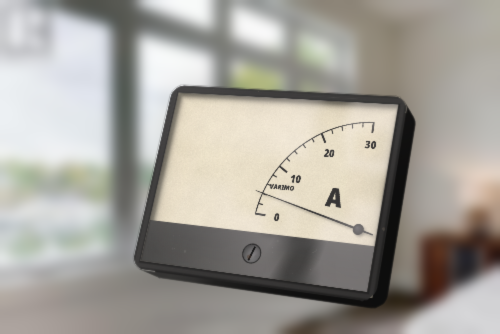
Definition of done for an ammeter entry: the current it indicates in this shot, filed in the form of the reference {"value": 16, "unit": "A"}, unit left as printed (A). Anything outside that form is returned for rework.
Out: {"value": 4, "unit": "A"}
